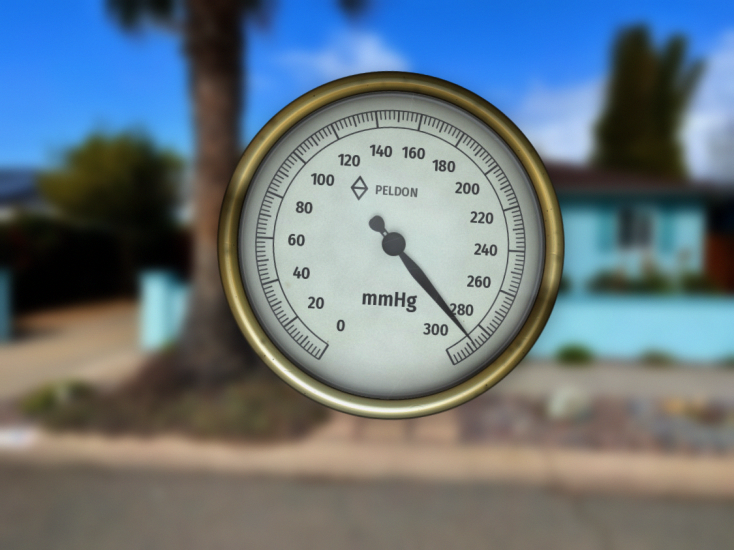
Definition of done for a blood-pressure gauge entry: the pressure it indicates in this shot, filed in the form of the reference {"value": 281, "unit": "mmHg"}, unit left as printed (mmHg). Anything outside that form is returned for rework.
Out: {"value": 288, "unit": "mmHg"}
